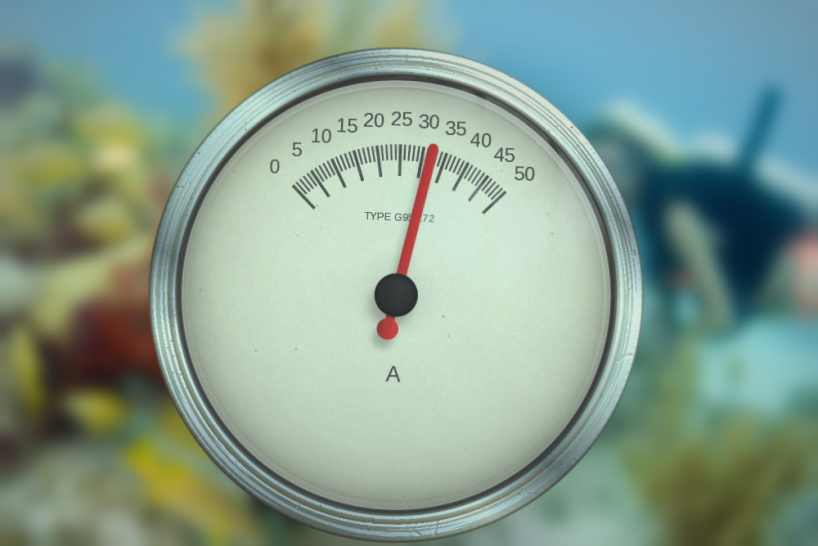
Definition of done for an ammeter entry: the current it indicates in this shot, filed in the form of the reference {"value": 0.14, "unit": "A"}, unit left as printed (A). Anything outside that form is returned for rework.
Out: {"value": 32, "unit": "A"}
